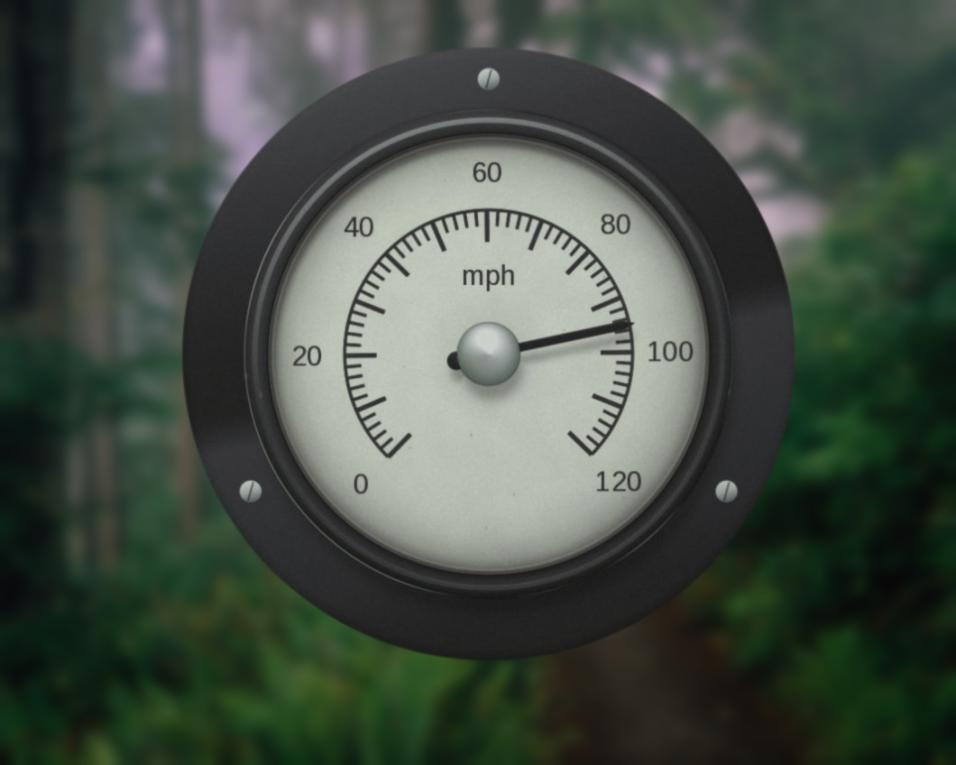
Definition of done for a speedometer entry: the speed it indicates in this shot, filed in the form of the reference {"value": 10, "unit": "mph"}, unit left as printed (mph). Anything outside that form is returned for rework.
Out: {"value": 95, "unit": "mph"}
